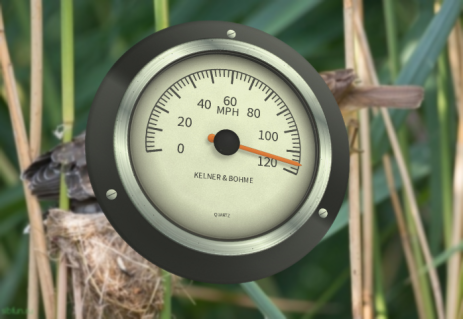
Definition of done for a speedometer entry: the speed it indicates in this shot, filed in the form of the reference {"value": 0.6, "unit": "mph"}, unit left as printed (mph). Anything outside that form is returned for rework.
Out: {"value": 116, "unit": "mph"}
